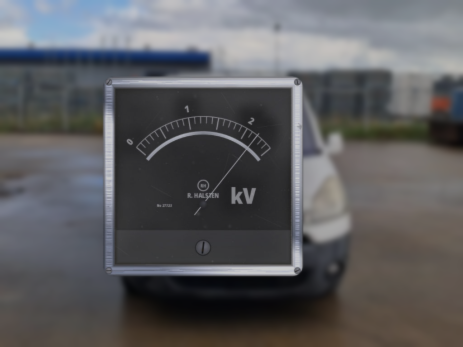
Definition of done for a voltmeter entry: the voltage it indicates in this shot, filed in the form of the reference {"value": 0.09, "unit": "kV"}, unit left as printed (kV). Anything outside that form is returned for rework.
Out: {"value": 2.2, "unit": "kV"}
